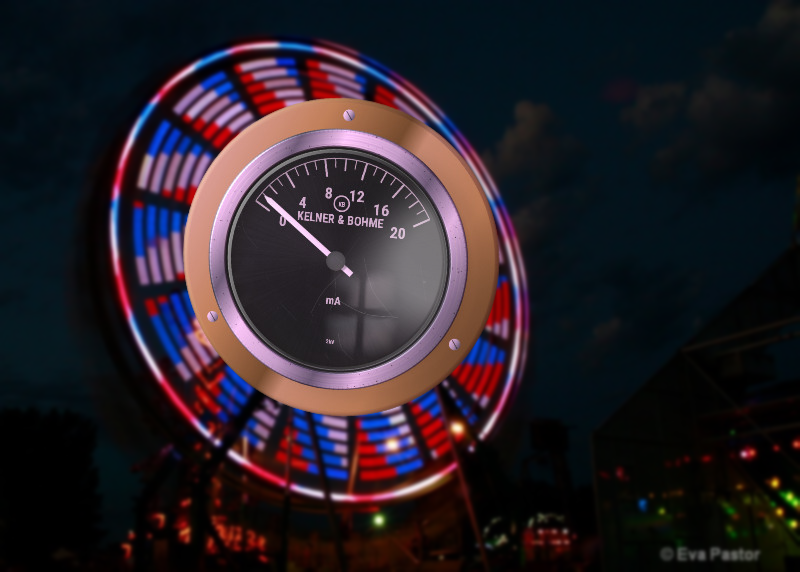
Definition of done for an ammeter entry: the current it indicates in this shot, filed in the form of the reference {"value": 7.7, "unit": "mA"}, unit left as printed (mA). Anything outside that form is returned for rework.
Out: {"value": 1, "unit": "mA"}
